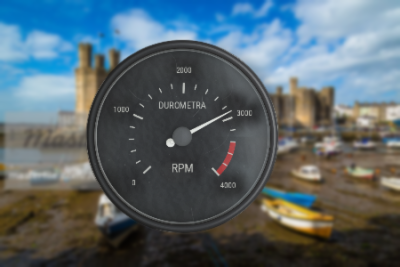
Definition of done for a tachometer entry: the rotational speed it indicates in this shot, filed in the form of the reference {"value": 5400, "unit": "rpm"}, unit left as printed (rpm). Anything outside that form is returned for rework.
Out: {"value": 2900, "unit": "rpm"}
